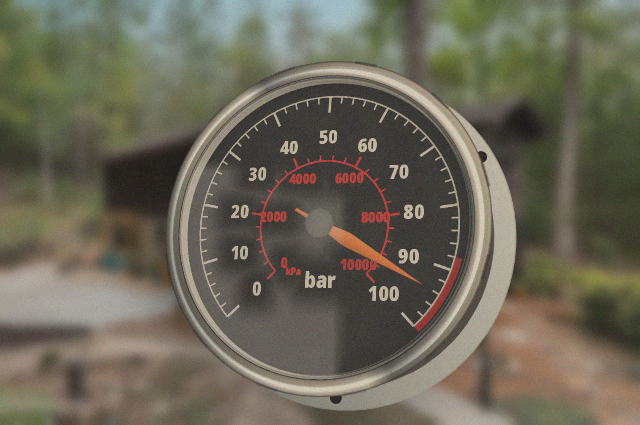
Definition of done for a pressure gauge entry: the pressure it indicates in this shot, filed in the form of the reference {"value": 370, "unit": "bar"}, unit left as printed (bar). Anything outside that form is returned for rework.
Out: {"value": 94, "unit": "bar"}
